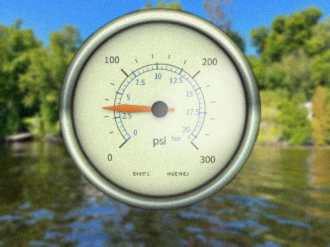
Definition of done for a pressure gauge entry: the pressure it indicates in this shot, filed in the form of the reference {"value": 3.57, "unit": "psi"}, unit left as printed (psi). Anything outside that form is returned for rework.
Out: {"value": 50, "unit": "psi"}
